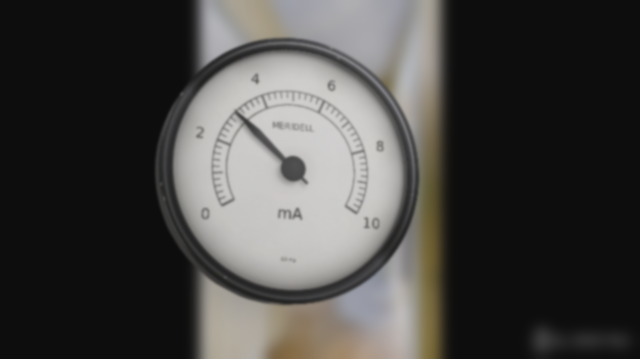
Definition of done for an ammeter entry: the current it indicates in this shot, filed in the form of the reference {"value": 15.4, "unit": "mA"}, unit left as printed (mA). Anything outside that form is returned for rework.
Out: {"value": 3, "unit": "mA"}
